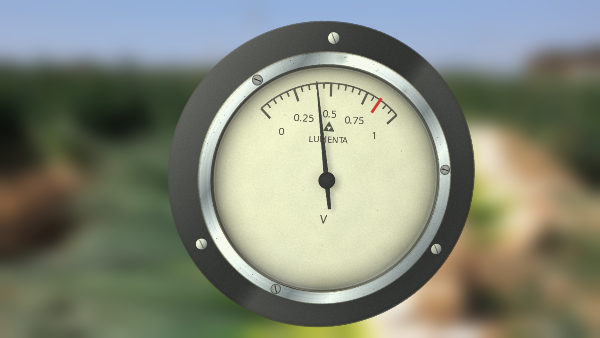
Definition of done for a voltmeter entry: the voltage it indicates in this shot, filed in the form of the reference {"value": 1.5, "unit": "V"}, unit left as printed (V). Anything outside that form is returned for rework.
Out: {"value": 0.4, "unit": "V"}
